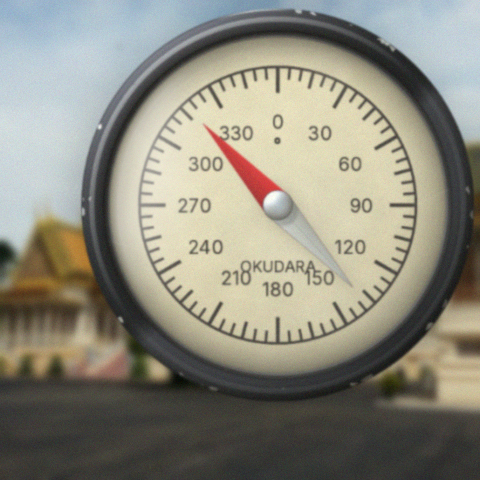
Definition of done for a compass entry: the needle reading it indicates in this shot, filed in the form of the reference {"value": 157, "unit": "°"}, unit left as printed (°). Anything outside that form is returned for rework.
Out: {"value": 317.5, "unit": "°"}
